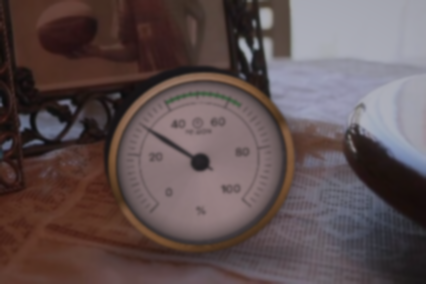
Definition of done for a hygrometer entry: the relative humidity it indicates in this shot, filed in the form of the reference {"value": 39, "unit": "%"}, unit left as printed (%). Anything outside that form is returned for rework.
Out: {"value": 30, "unit": "%"}
